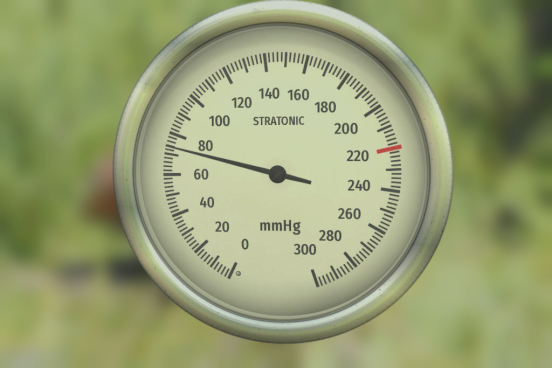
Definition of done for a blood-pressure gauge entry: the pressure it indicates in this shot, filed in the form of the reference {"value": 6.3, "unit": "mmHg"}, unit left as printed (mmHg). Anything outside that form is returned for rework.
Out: {"value": 74, "unit": "mmHg"}
